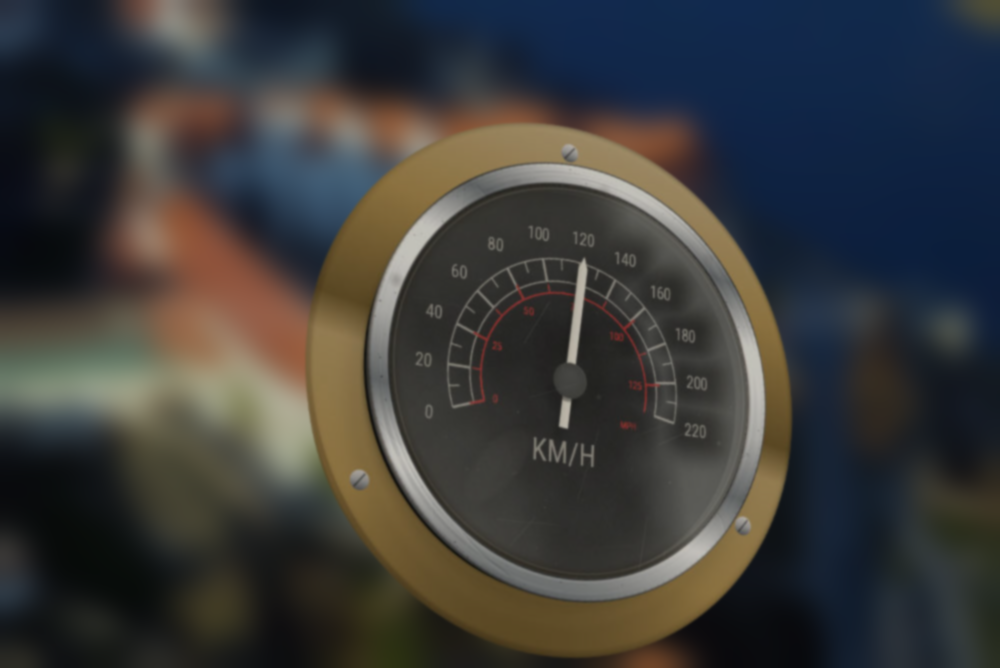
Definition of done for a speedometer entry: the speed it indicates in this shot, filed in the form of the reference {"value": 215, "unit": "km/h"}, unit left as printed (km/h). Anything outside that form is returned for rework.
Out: {"value": 120, "unit": "km/h"}
